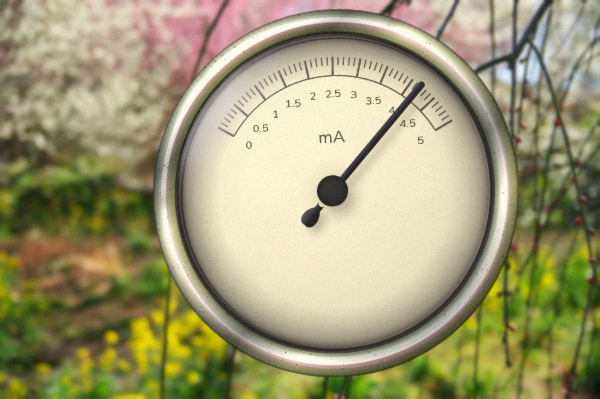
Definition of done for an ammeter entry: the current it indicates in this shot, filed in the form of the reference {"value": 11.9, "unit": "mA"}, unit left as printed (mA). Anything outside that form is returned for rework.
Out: {"value": 4.2, "unit": "mA"}
